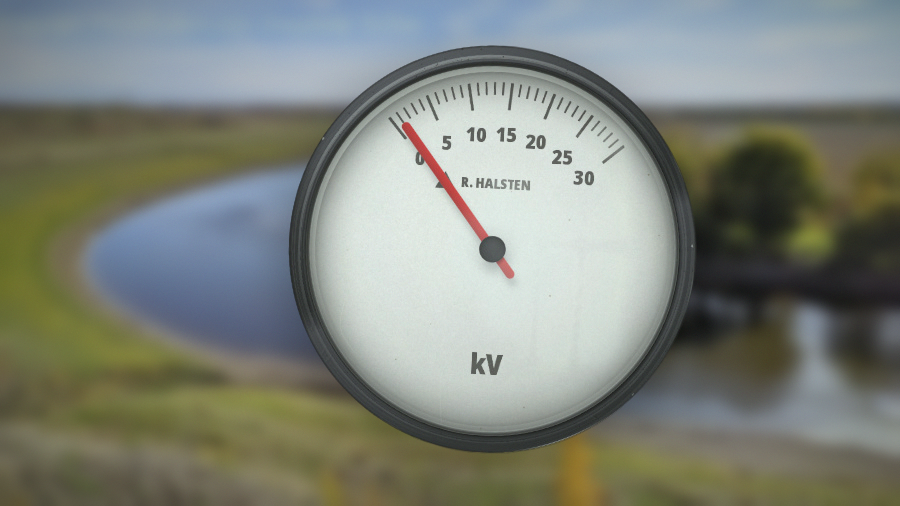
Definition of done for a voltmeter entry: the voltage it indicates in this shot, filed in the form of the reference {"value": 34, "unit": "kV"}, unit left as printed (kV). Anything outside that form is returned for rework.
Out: {"value": 1, "unit": "kV"}
